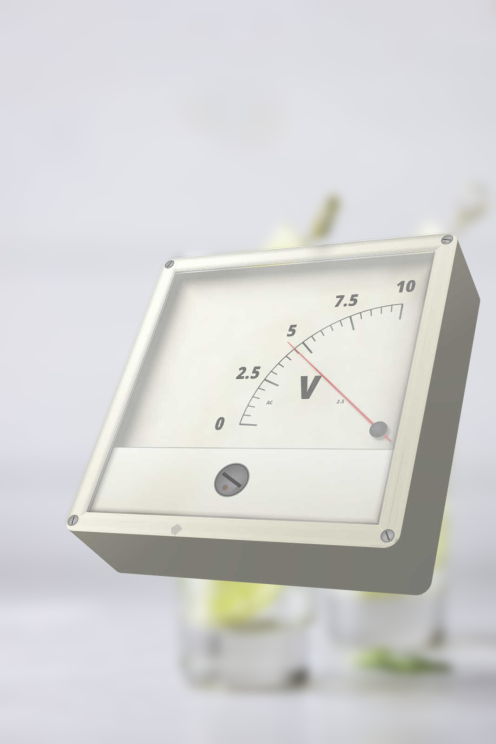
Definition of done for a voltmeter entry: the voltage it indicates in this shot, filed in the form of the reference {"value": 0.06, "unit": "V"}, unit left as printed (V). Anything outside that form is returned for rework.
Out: {"value": 4.5, "unit": "V"}
